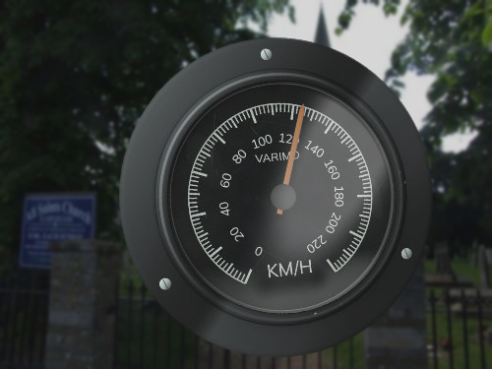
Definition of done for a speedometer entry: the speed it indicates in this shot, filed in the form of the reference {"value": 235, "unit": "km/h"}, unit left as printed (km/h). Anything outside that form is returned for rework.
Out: {"value": 124, "unit": "km/h"}
